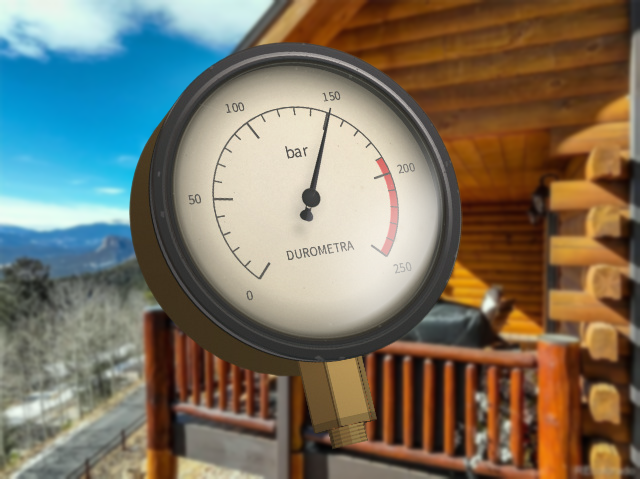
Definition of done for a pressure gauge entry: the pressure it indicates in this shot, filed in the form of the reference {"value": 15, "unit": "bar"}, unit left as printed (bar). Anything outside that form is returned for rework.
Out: {"value": 150, "unit": "bar"}
